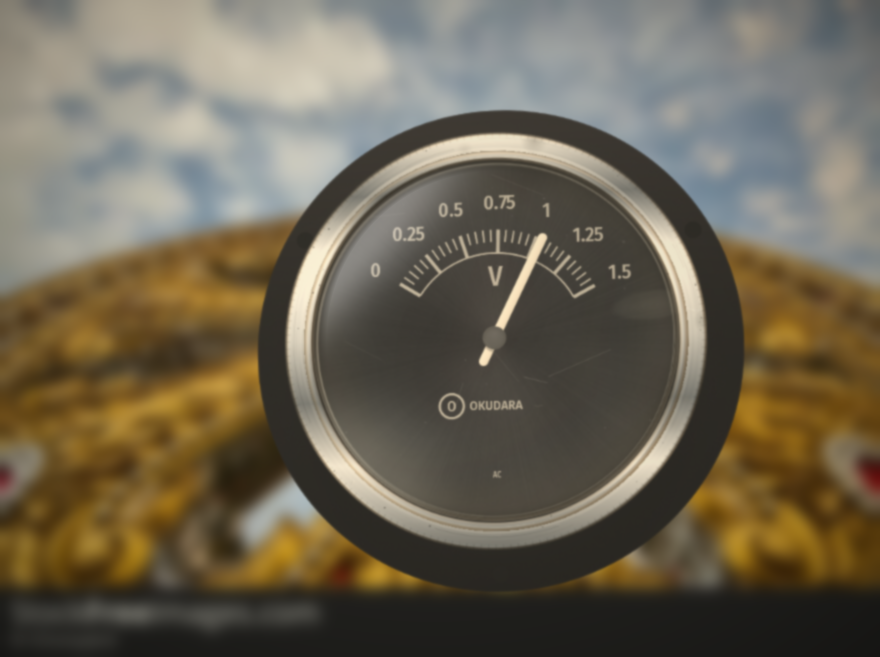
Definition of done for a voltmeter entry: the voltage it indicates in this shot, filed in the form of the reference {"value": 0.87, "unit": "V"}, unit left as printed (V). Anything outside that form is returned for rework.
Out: {"value": 1.05, "unit": "V"}
